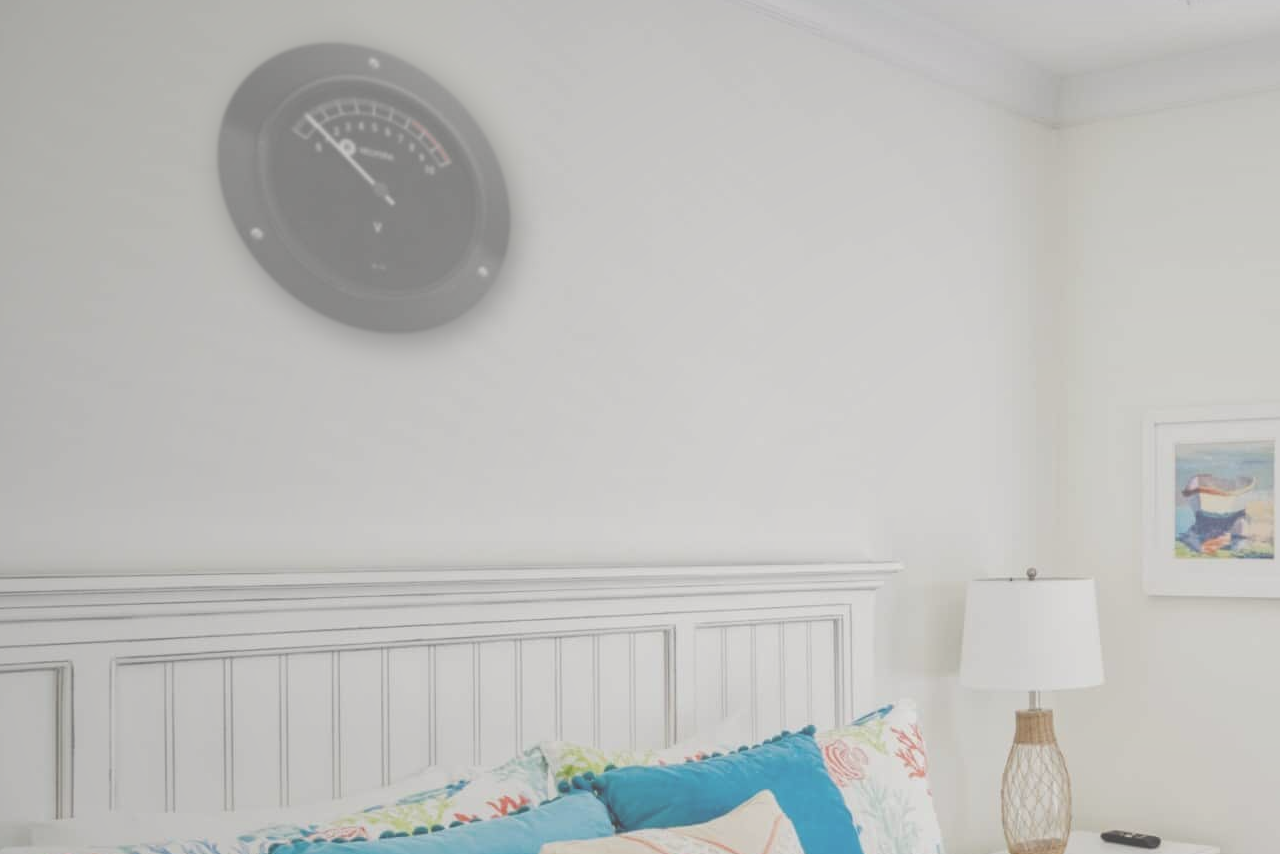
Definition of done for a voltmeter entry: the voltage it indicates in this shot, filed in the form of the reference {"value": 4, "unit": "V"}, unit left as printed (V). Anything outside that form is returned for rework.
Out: {"value": 1, "unit": "V"}
